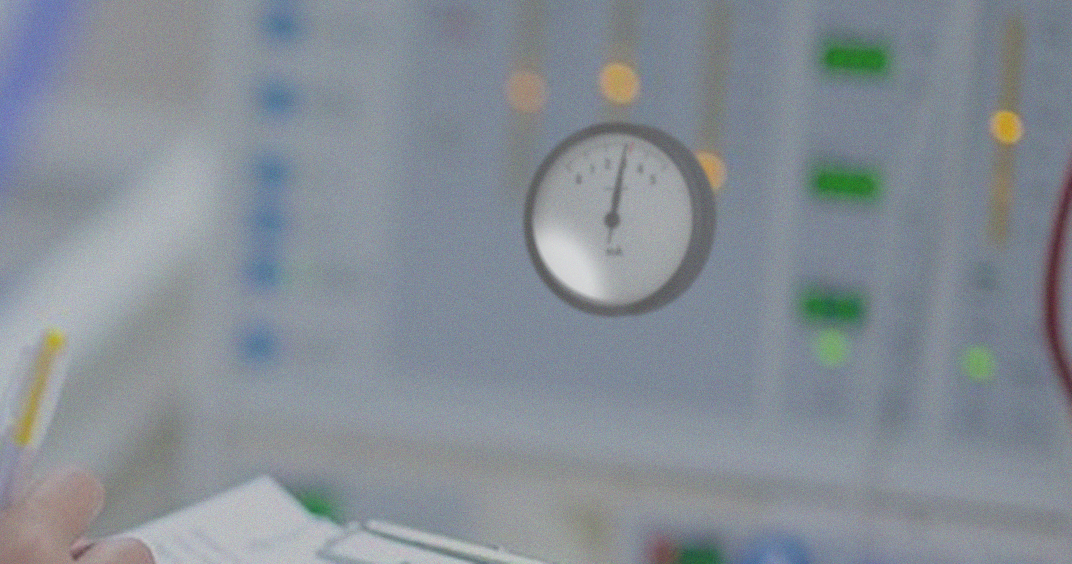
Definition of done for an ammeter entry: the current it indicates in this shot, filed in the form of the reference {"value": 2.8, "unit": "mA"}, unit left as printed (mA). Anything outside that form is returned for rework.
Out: {"value": 3, "unit": "mA"}
